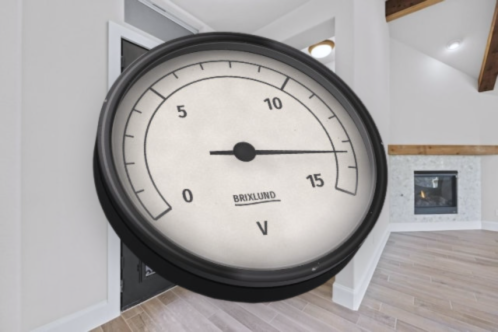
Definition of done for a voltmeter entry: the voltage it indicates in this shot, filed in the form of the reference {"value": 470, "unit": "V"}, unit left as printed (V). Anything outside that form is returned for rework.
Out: {"value": 13.5, "unit": "V"}
